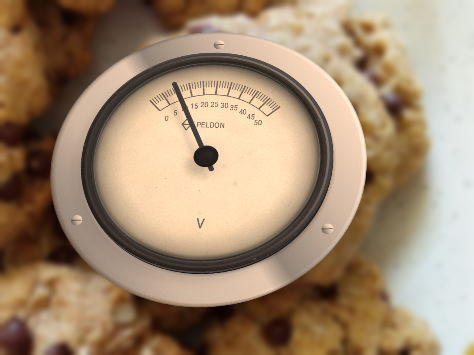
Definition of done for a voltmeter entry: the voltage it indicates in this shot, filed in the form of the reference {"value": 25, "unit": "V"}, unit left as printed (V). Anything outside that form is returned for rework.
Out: {"value": 10, "unit": "V"}
